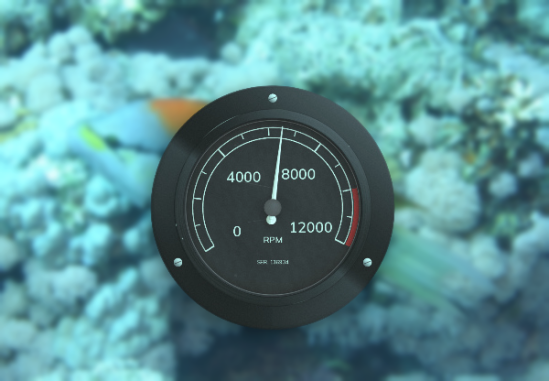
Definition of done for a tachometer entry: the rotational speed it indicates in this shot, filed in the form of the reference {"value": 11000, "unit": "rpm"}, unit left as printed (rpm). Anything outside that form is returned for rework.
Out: {"value": 6500, "unit": "rpm"}
